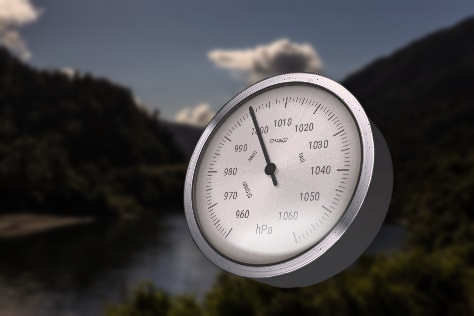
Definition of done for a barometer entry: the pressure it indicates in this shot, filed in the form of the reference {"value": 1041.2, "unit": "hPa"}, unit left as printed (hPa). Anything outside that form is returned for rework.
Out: {"value": 1000, "unit": "hPa"}
